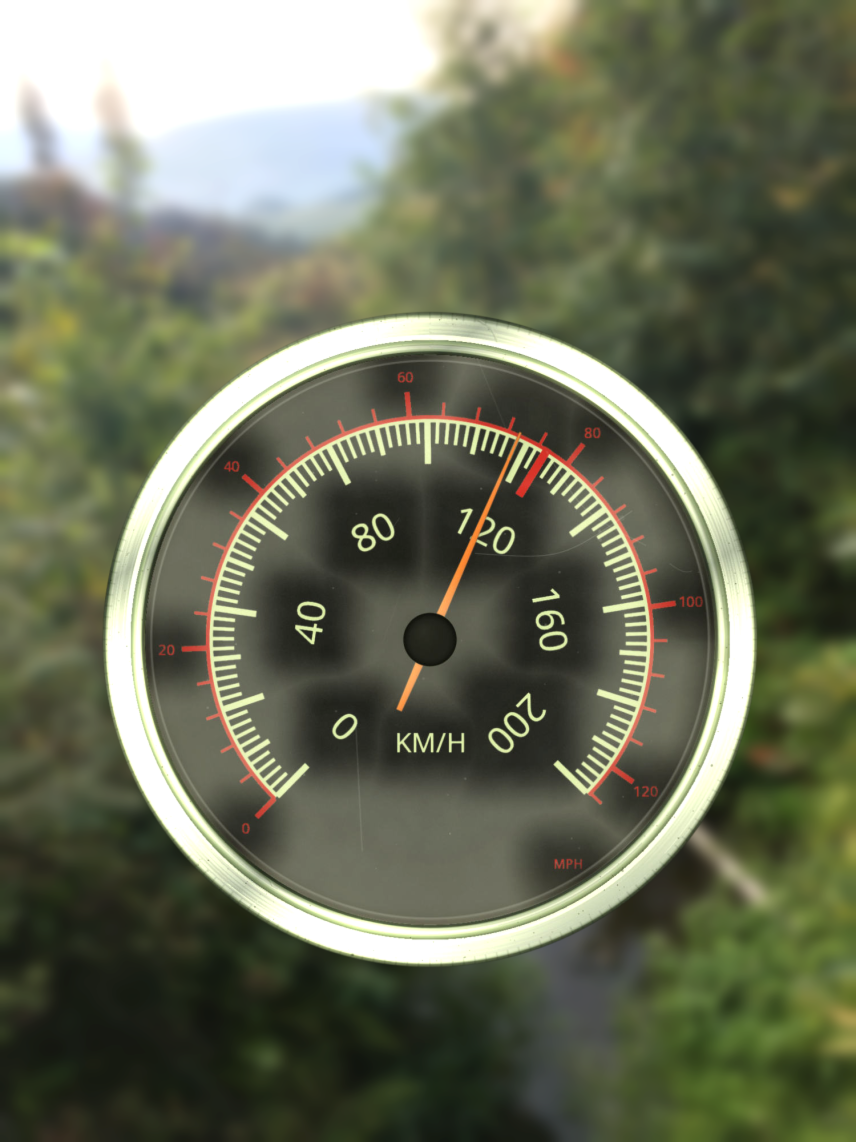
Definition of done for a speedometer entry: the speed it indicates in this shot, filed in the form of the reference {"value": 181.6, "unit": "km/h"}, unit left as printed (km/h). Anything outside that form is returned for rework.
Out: {"value": 118, "unit": "km/h"}
